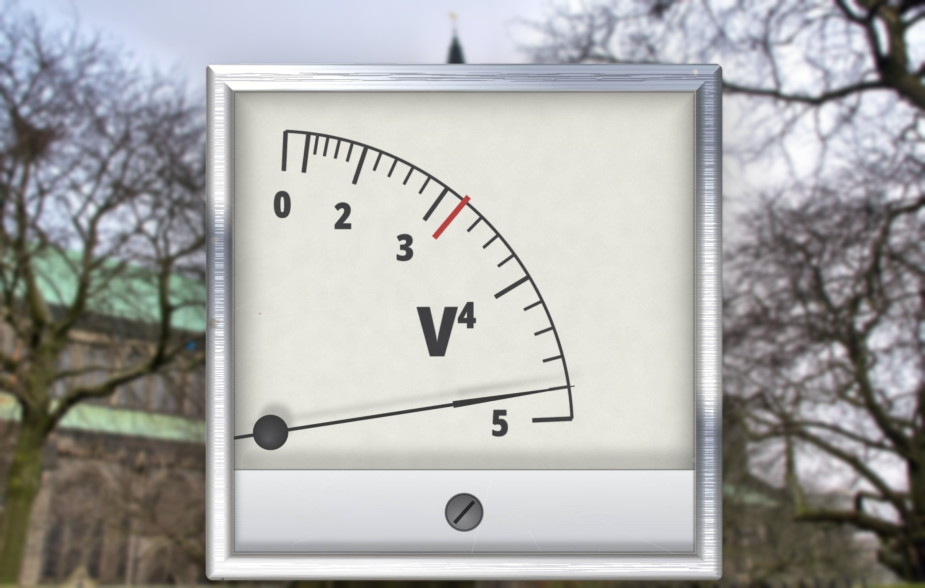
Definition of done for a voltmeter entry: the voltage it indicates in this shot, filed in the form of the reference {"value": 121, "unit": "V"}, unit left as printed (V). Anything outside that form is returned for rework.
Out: {"value": 4.8, "unit": "V"}
